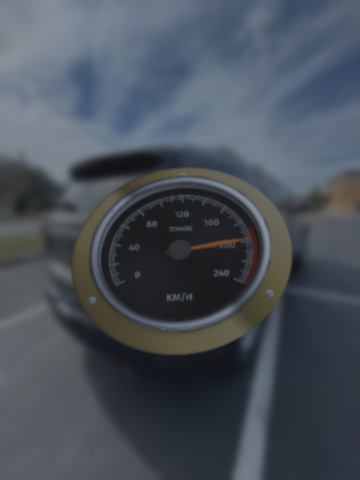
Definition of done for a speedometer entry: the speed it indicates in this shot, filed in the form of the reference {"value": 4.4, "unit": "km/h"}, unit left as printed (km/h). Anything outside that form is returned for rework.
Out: {"value": 200, "unit": "km/h"}
